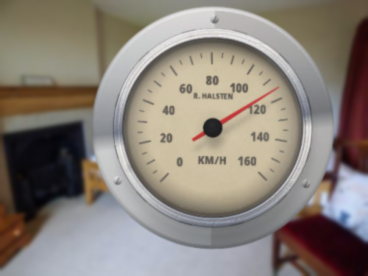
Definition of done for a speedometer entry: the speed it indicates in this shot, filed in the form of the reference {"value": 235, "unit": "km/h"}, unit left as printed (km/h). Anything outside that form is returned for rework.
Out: {"value": 115, "unit": "km/h"}
